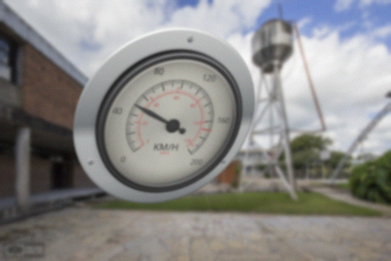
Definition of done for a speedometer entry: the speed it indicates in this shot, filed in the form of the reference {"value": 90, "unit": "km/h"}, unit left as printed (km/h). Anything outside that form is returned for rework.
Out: {"value": 50, "unit": "km/h"}
